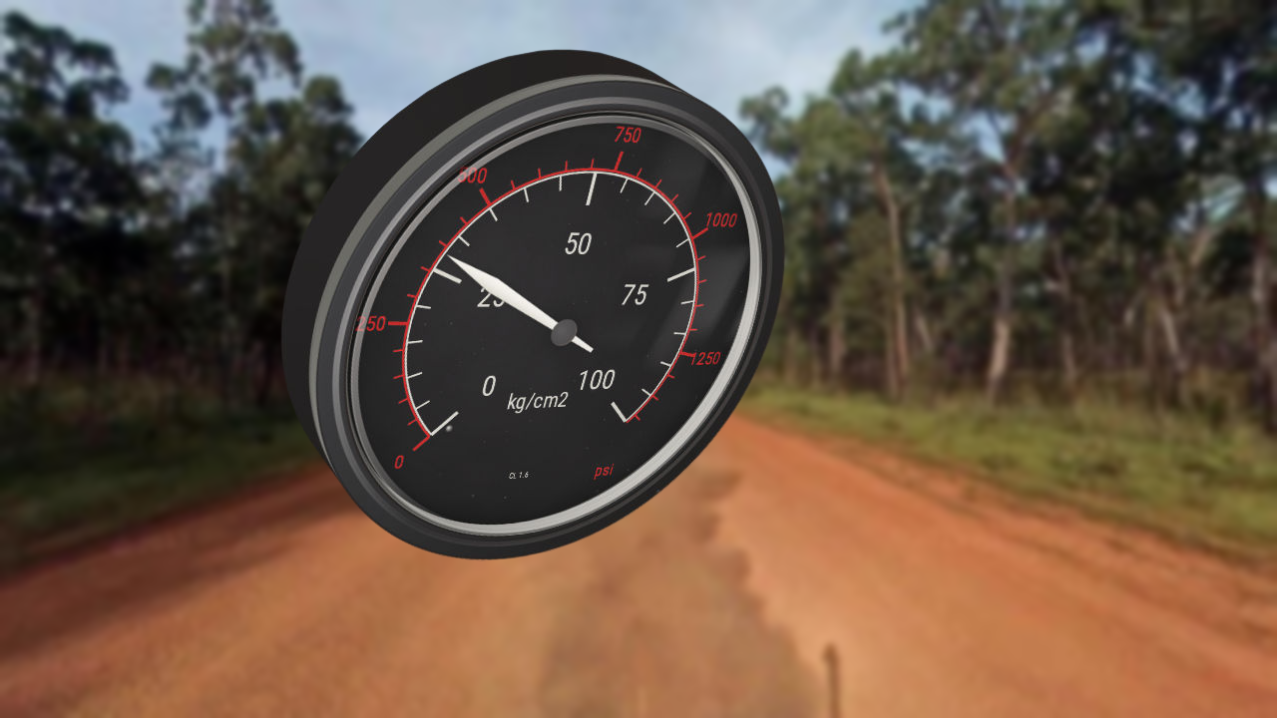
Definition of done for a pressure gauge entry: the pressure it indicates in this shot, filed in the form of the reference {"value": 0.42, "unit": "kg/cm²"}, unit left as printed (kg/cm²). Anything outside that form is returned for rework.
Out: {"value": 27.5, "unit": "kg/cm²"}
